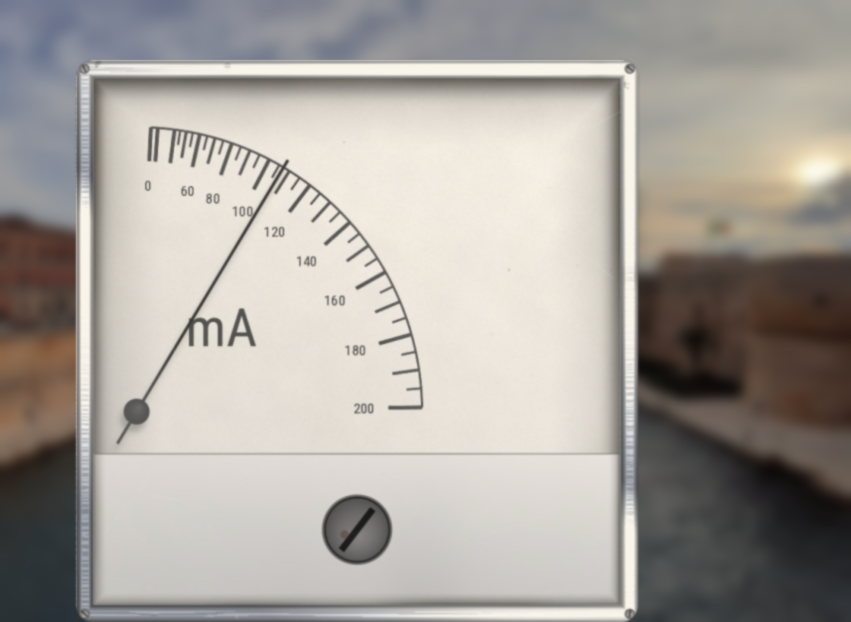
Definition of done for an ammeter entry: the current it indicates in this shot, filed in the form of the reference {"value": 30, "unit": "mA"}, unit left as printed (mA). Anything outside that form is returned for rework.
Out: {"value": 107.5, "unit": "mA"}
